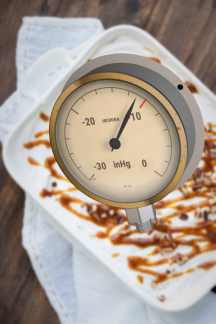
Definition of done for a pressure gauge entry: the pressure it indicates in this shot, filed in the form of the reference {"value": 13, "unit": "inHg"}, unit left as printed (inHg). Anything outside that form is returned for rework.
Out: {"value": -11, "unit": "inHg"}
